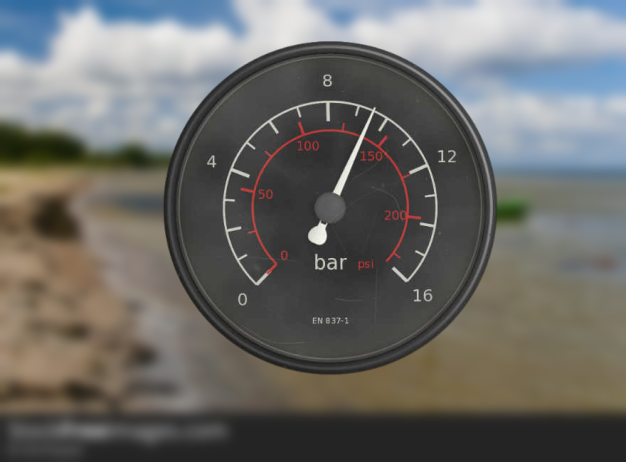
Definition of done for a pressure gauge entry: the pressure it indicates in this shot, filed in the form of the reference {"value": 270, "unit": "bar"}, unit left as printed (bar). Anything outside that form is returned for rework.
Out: {"value": 9.5, "unit": "bar"}
